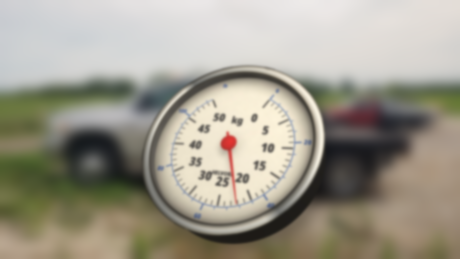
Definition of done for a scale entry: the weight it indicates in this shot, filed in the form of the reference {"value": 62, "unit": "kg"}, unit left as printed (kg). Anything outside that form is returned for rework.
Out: {"value": 22, "unit": "kg"}
